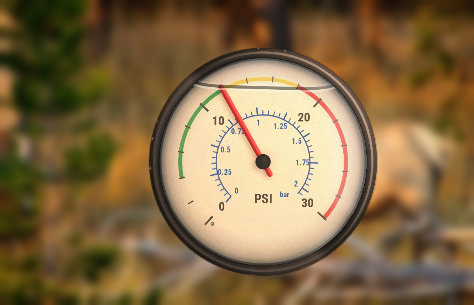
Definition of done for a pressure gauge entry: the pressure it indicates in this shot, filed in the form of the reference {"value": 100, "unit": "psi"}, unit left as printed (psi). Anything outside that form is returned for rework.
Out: {"value": 12, "unit": "psi"}
